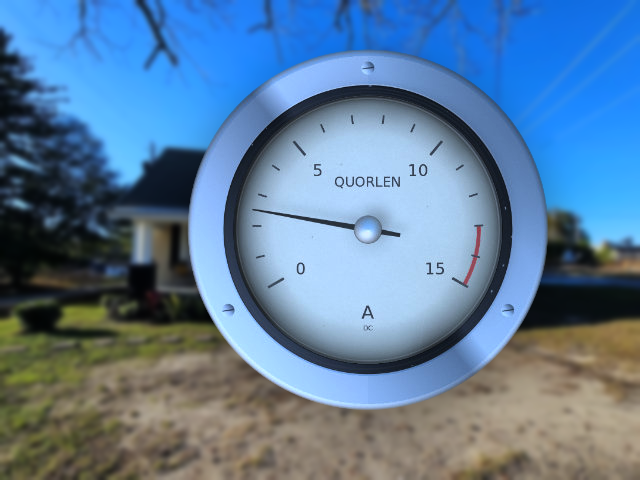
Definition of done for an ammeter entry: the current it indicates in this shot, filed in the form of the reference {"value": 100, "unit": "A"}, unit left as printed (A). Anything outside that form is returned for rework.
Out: {"value": 2.5, "unit": "A"}
